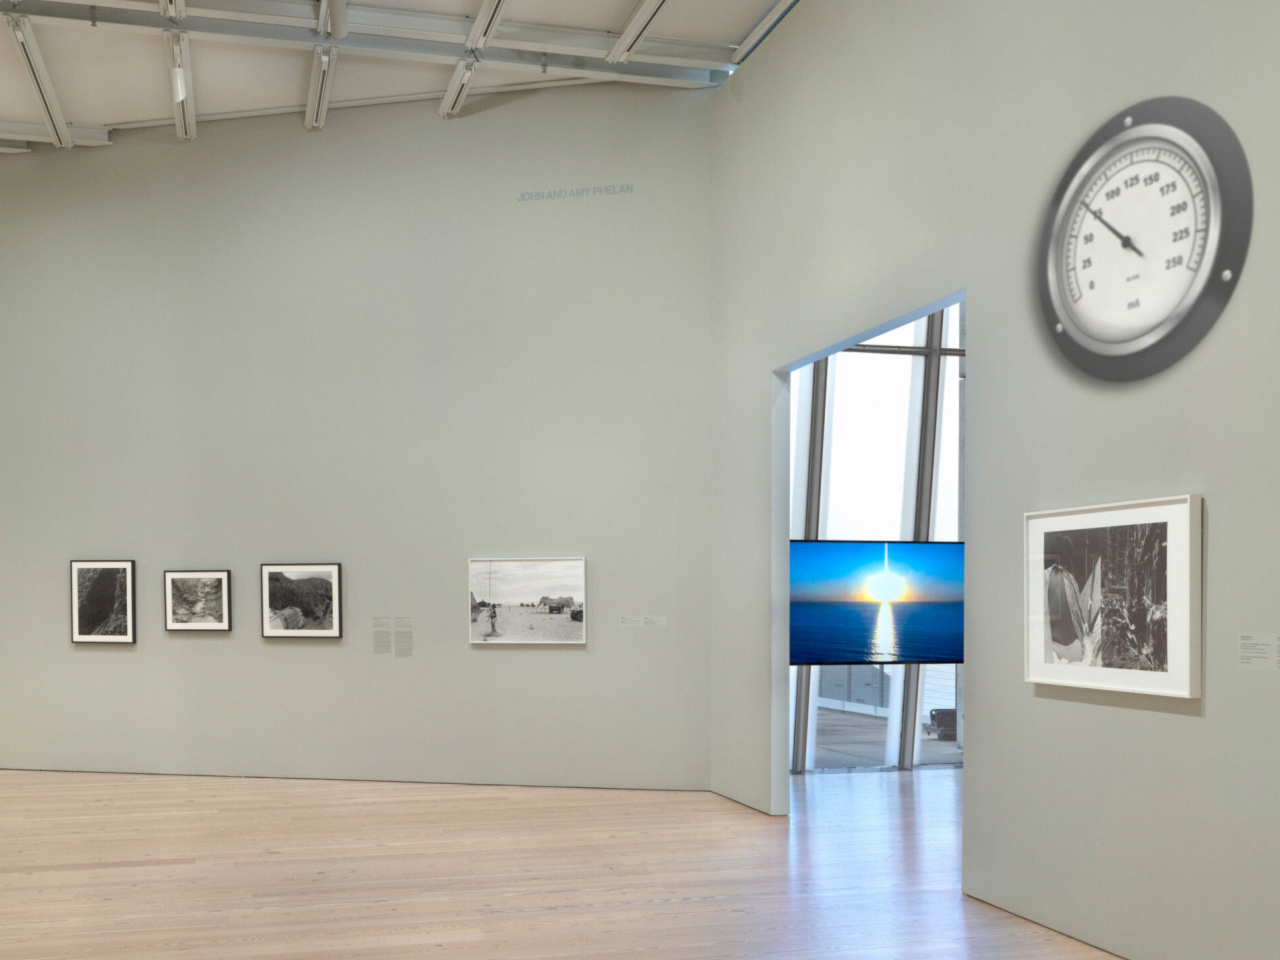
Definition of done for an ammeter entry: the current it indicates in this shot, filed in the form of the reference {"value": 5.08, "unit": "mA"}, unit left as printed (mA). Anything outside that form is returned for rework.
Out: {"value": 75, "unit": "mA"}
